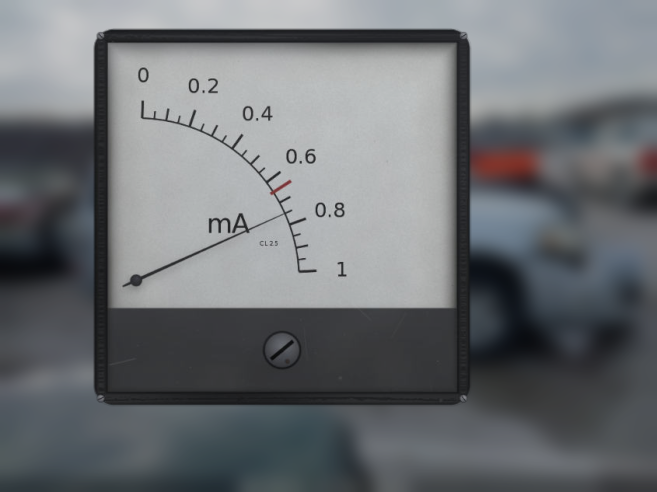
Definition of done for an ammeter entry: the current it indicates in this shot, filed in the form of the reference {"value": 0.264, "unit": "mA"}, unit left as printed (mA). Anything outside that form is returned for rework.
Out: {"value": 0.75, "unit": "mA"}
